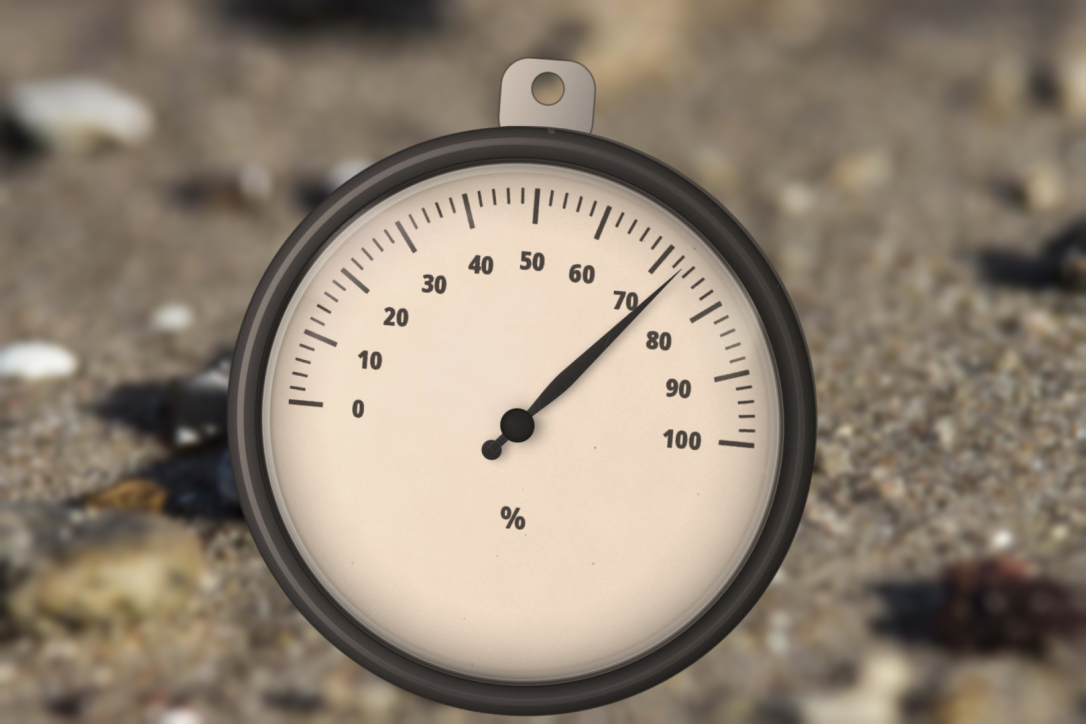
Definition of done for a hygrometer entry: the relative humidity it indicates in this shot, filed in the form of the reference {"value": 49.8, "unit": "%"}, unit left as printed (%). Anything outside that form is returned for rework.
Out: {"value": 73, "unit": "%"}
